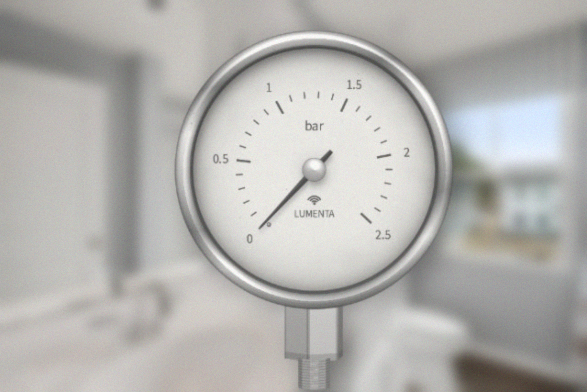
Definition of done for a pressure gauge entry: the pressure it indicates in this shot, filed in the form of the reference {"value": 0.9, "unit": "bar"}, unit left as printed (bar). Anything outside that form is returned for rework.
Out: {"value": 0, "unit": "bar"}
